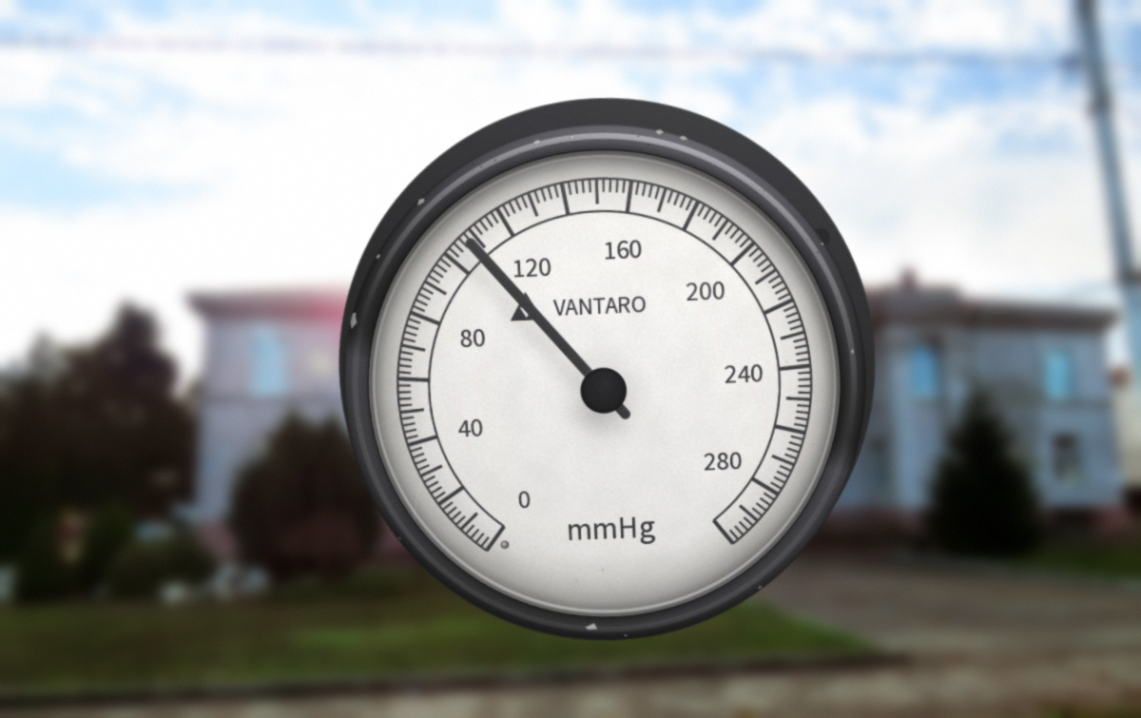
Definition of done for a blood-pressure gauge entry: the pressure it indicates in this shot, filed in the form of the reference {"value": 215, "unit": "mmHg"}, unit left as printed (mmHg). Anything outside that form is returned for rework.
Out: {"value": 108, "unit": "mmHg"}
